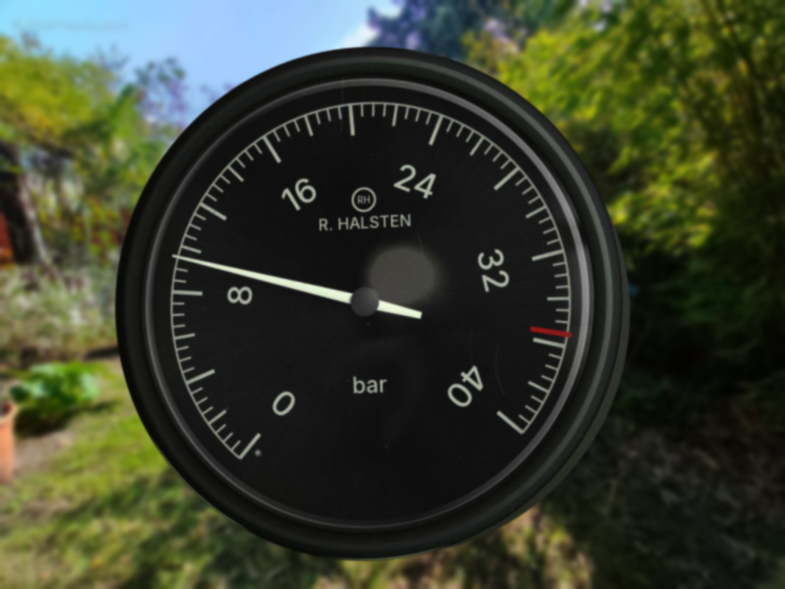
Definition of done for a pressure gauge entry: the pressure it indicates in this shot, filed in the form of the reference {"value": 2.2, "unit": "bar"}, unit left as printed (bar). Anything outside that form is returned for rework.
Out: {"value": 9.5, "unit": "bar"}
